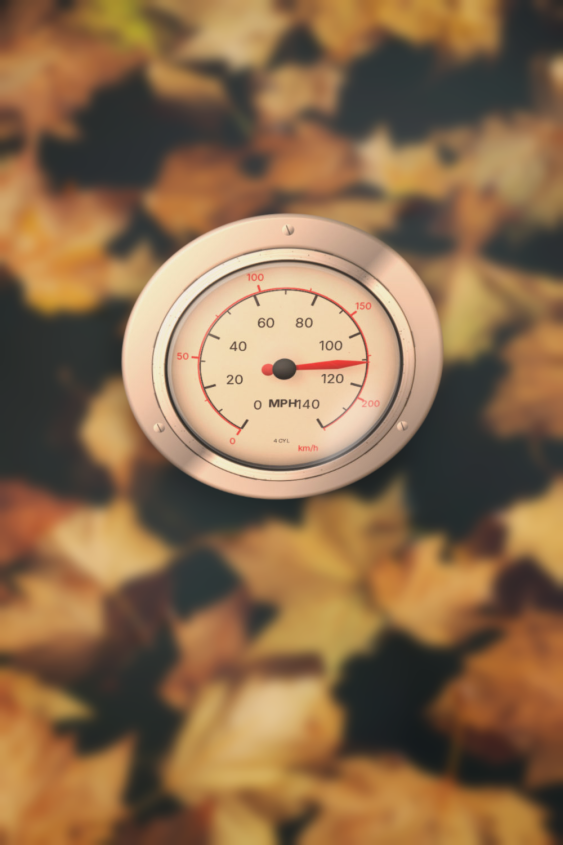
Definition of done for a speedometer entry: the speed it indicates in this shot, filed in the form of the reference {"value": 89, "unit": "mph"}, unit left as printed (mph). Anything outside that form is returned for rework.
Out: {"value": 110, "unit": "mph"}
